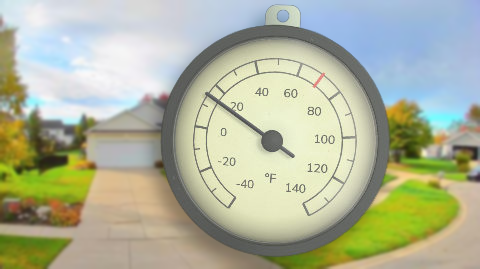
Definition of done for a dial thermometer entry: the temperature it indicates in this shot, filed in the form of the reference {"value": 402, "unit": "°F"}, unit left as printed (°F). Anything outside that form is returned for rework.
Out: {"value": 15, "unit": "°F"}
